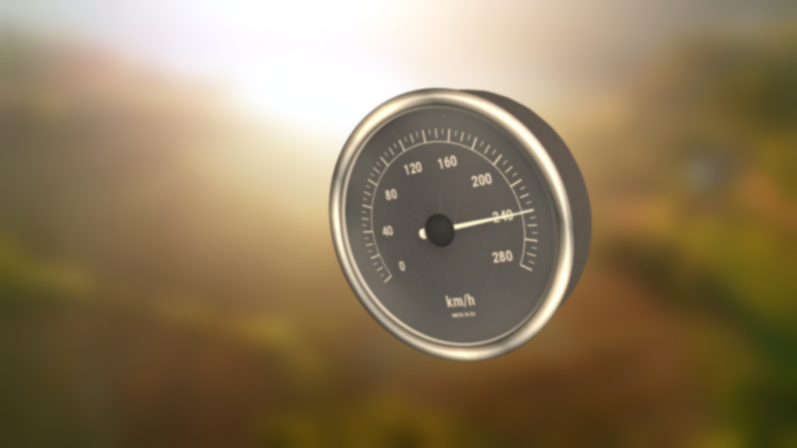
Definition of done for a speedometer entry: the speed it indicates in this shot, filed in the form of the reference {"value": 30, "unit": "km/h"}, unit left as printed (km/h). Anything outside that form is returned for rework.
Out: {"value": 240, "unit": "km/h"}
